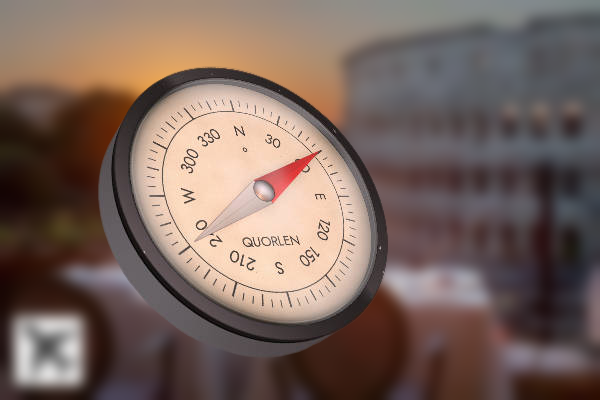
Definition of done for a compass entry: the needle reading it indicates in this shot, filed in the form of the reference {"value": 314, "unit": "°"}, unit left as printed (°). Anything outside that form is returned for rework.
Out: {"value": 60, "unit": "°"}
